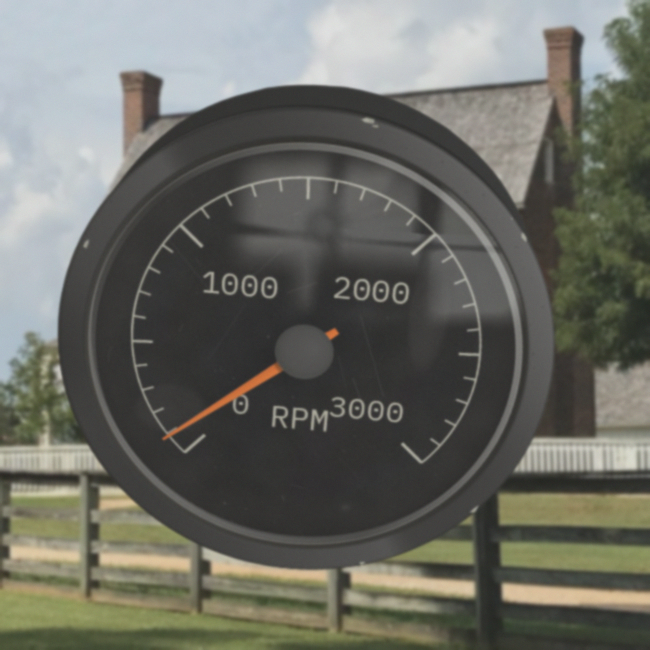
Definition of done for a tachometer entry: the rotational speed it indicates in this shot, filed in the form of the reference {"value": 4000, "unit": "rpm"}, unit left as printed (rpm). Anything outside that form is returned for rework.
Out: {"value": 100, "unit": "rpm"}
